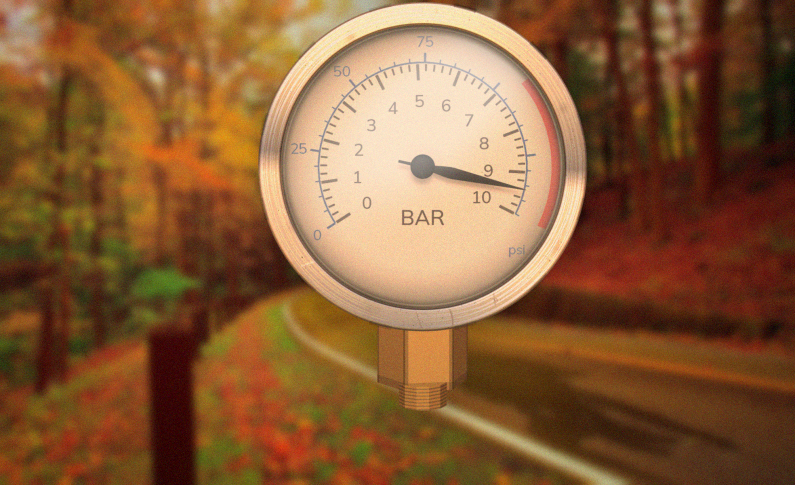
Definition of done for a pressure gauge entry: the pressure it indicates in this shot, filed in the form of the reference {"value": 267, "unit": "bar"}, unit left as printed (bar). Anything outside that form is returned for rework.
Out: {"value": 9.4, "unit": "bar"}
